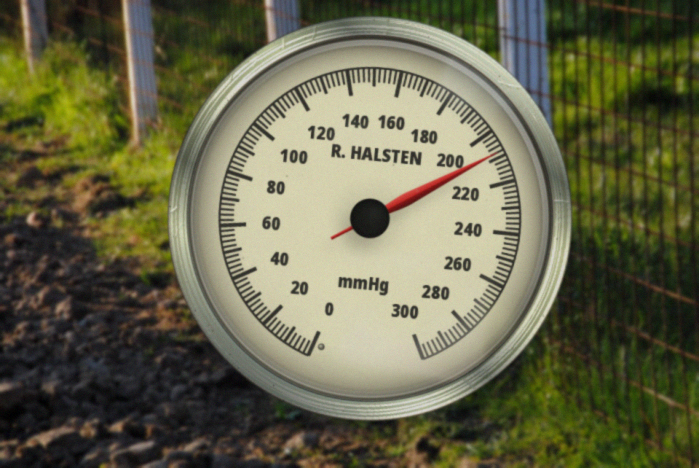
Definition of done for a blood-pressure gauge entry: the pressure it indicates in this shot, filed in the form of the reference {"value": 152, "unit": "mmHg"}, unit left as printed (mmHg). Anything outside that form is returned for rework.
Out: {"value": 208, "unit": "mmHg"}
